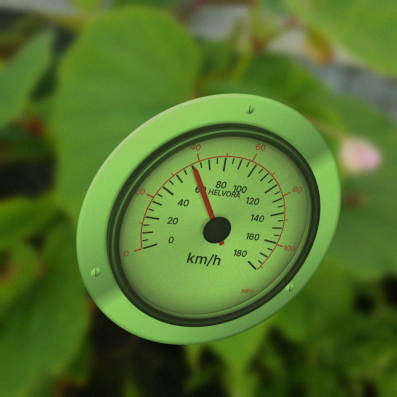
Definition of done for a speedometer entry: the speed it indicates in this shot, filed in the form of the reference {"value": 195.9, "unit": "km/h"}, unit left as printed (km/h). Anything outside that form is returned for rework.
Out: {"value": 60, "unit": "km/h"}
